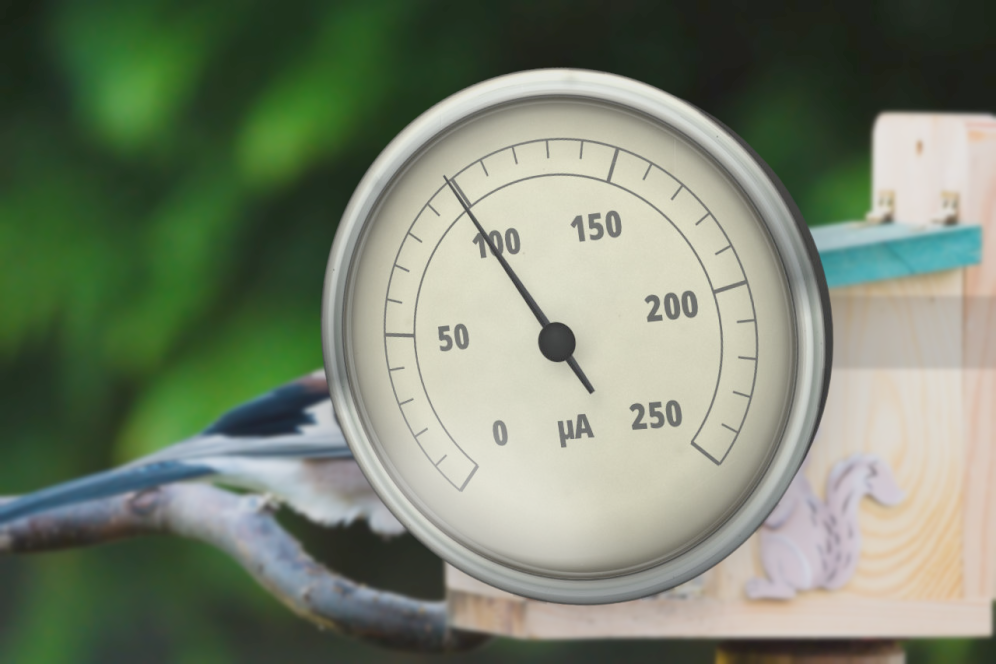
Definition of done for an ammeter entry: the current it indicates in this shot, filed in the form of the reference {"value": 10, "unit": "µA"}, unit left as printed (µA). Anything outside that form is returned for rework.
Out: {"value": 100, "unit": "µA"}
